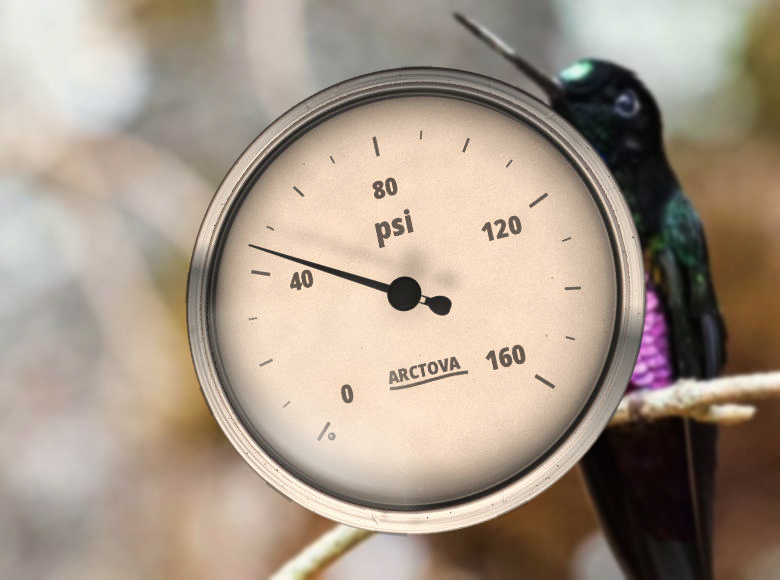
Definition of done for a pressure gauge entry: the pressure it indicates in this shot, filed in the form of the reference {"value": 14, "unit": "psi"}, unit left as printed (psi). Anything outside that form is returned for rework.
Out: {"value": 45, "unit": "psi"}
